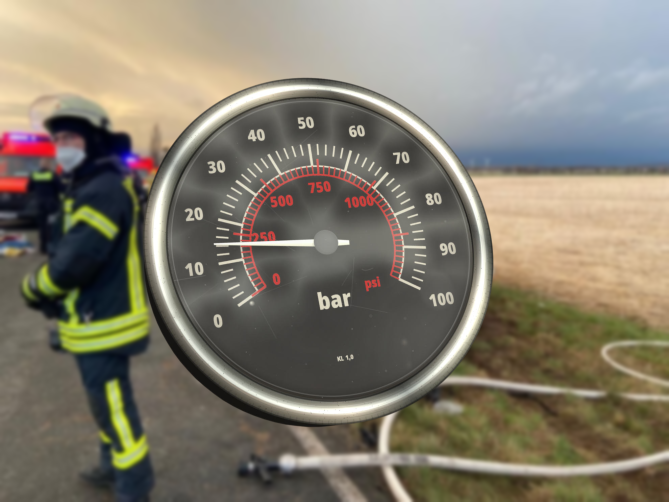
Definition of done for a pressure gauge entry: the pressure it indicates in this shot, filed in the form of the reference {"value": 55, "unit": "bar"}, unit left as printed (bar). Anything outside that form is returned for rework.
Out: {"value": 14, "unit": "bar"}
